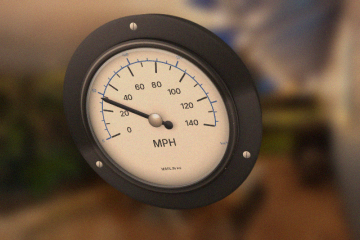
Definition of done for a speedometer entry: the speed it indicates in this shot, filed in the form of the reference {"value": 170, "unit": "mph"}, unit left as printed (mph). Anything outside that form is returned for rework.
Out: {"value": 30, "unit": "mph"}
